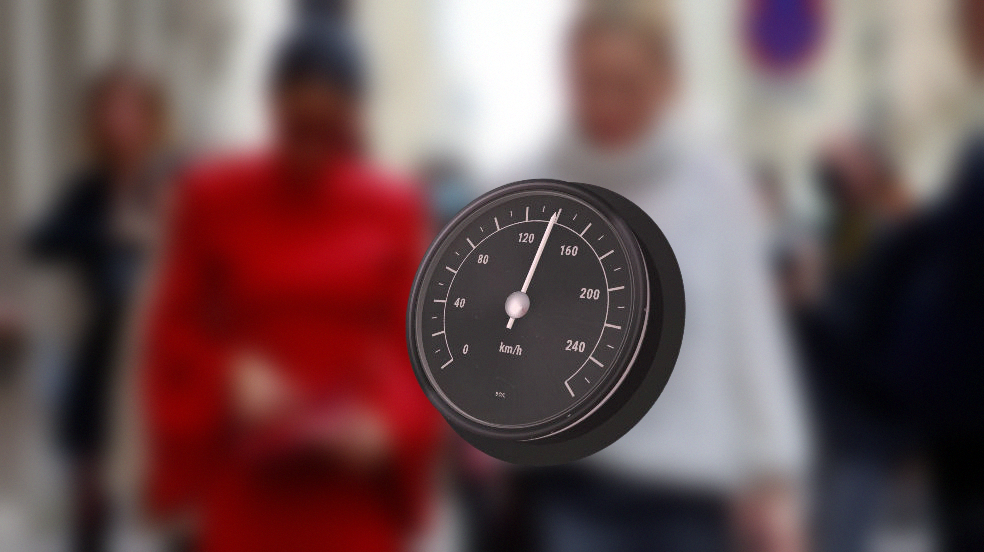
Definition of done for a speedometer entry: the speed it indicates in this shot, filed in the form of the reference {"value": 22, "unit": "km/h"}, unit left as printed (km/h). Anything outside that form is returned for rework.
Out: {"value": 140, "unit": "km/h"}
